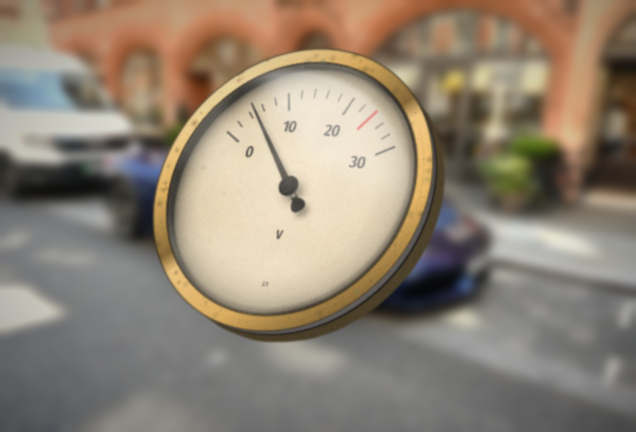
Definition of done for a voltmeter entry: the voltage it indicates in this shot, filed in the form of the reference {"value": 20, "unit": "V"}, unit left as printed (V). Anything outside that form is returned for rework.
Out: {"value": 5, "unit": "V"}
